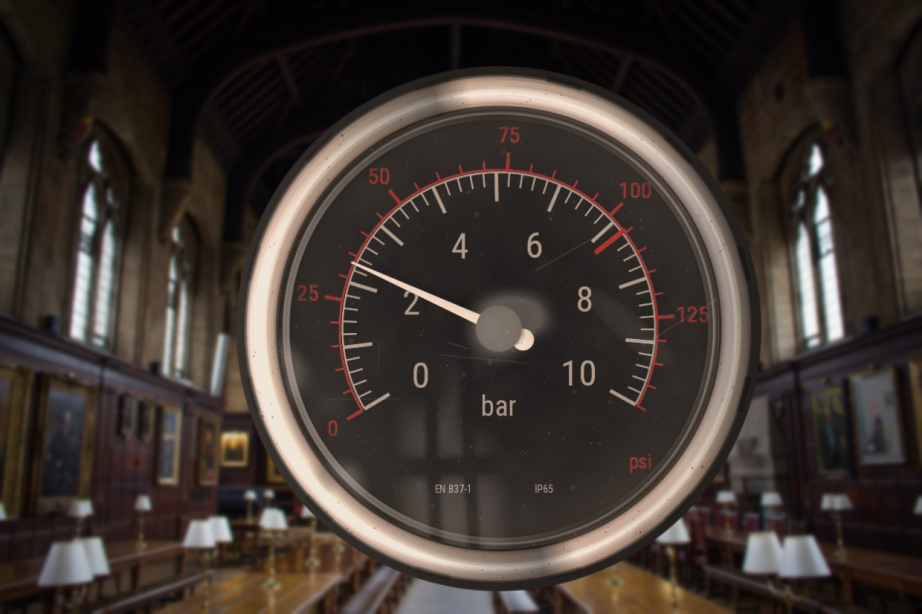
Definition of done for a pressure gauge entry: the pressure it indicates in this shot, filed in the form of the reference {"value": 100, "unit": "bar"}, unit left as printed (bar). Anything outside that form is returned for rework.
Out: {"value": 2.3, "unit": "bar"}
